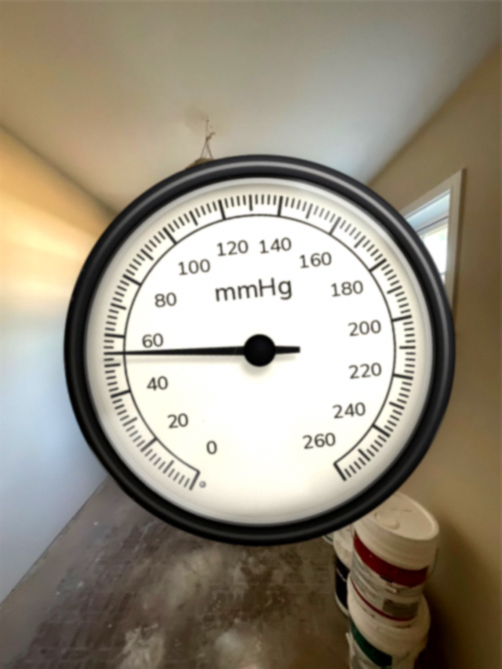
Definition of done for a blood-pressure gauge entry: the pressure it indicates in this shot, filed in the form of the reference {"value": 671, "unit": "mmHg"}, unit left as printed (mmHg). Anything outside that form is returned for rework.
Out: {"value": 54, "unit": "mmHg"}
